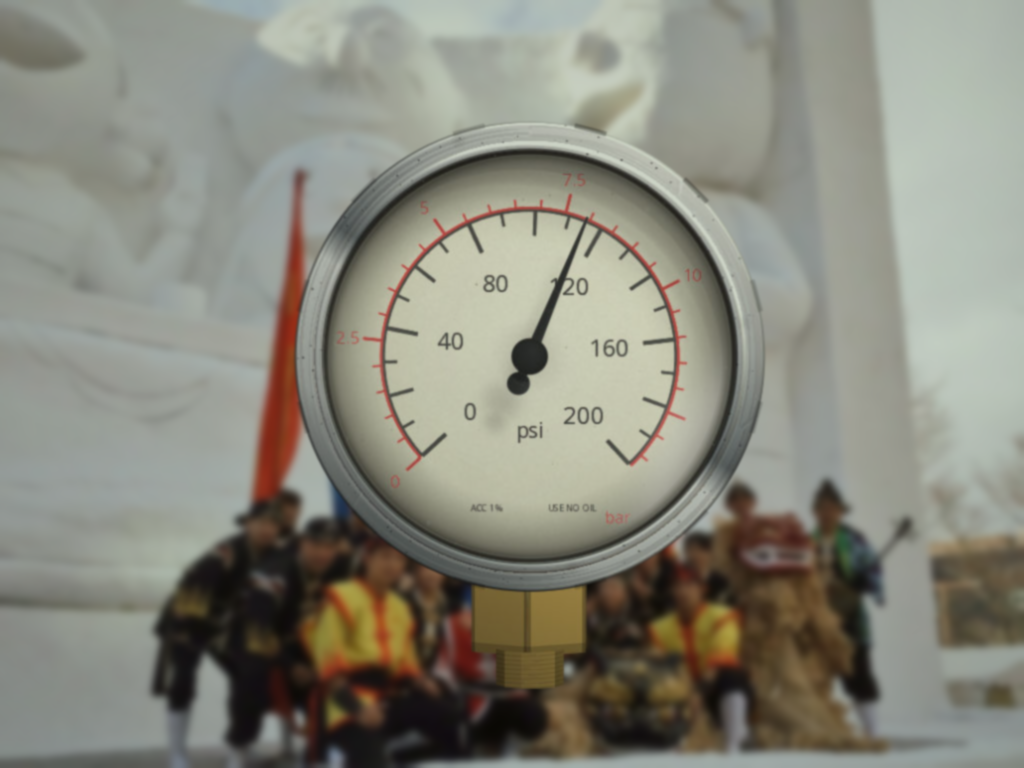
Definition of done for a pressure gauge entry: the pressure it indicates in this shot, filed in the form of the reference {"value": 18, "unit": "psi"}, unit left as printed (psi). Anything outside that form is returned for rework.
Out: {"value": 115, "unit": "psi"}
